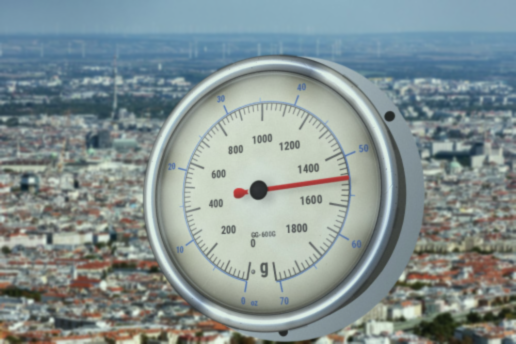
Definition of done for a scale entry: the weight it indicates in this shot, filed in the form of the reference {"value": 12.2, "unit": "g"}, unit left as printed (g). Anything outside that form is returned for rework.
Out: {"value": 1500, "unit": "g"}
